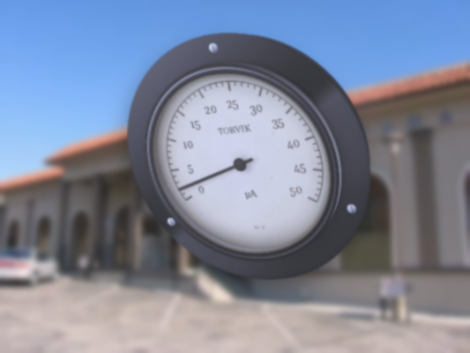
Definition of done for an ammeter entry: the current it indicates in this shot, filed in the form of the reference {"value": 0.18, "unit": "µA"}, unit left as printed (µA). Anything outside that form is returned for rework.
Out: {"value": 2, "unit": "µA"}
